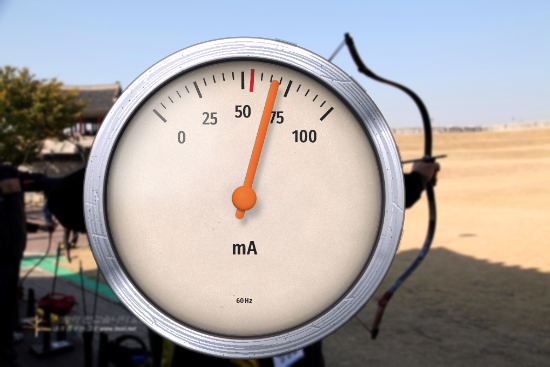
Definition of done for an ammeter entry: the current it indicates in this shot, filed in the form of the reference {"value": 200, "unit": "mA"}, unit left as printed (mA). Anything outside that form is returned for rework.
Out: {"value": 67.5, "unit": "mA"}
